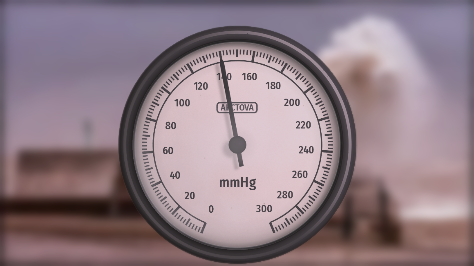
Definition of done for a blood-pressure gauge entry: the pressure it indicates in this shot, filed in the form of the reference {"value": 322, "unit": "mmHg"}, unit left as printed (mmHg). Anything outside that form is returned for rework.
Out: {"value": 140, "unit": "mmHg"}
